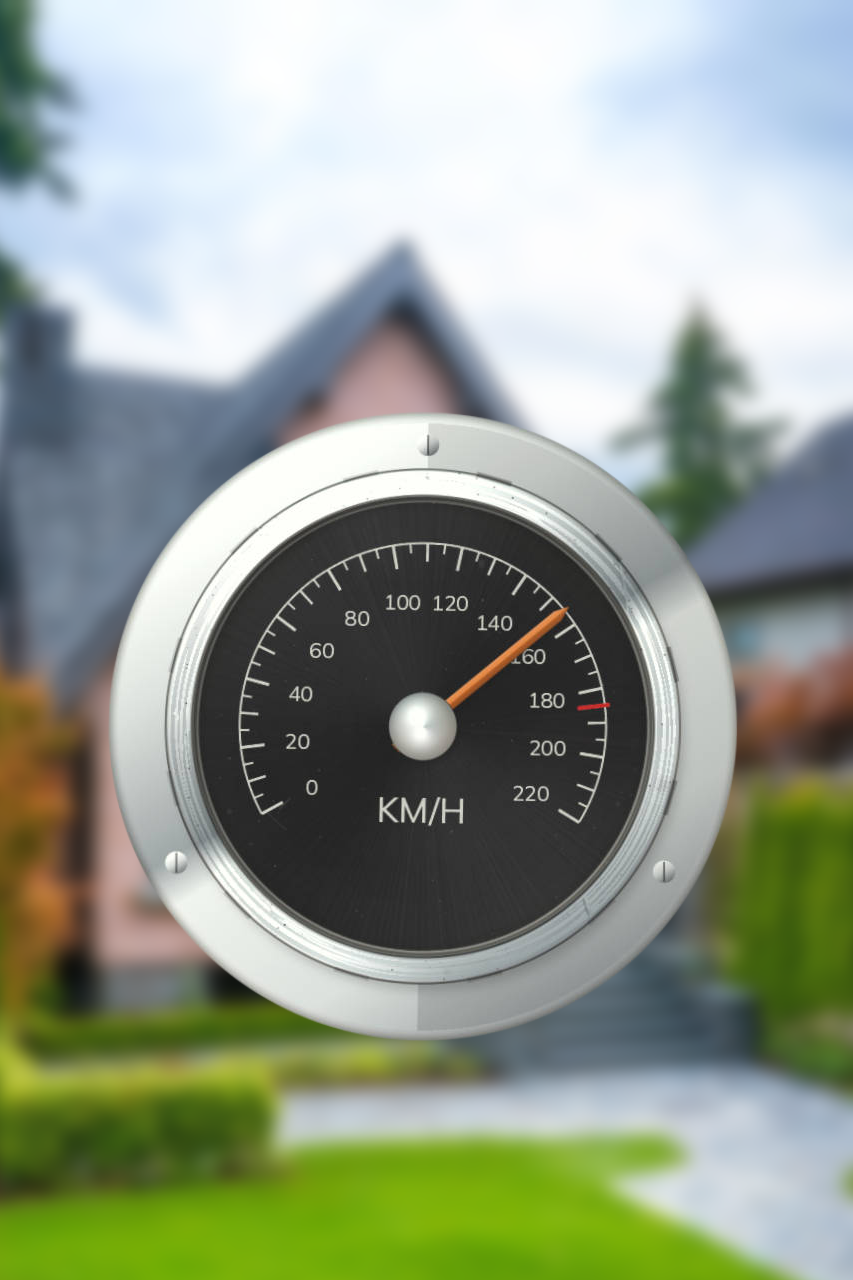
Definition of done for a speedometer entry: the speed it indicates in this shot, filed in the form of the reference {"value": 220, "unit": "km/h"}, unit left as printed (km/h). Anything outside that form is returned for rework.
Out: {"value": 155, "unit": "km/h"}
